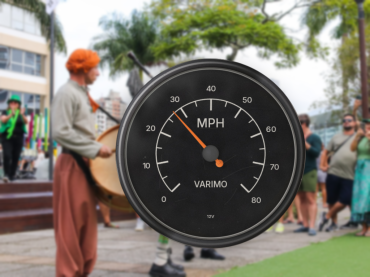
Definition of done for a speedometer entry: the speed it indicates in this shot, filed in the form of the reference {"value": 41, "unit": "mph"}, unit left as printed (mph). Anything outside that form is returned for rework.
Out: {"value": 27.5, "unit": "mph"}
